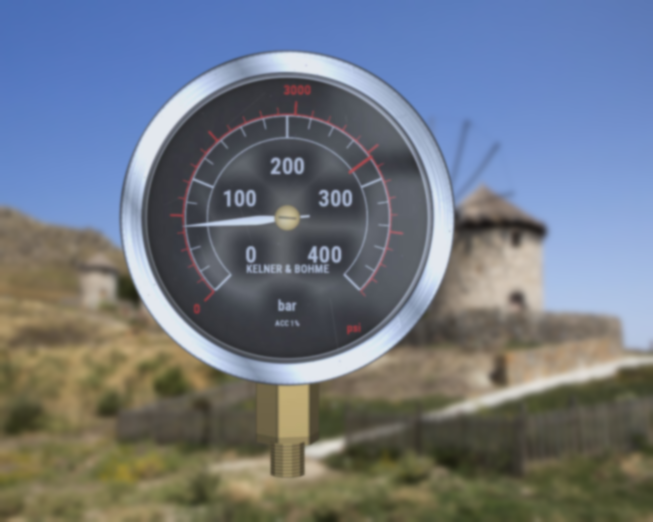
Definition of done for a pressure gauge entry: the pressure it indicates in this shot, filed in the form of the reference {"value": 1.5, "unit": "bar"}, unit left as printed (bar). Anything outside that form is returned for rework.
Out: {"value": 60, "unit": "bar"}
